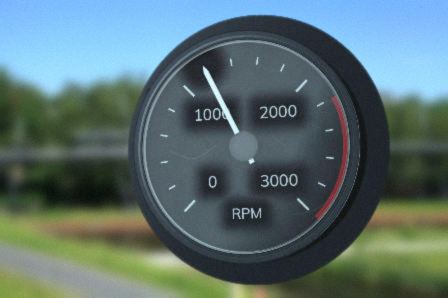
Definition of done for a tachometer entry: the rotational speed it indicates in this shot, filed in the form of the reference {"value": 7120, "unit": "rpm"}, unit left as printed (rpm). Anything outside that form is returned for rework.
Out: {"value": 1200, "unit": "rpm"}
